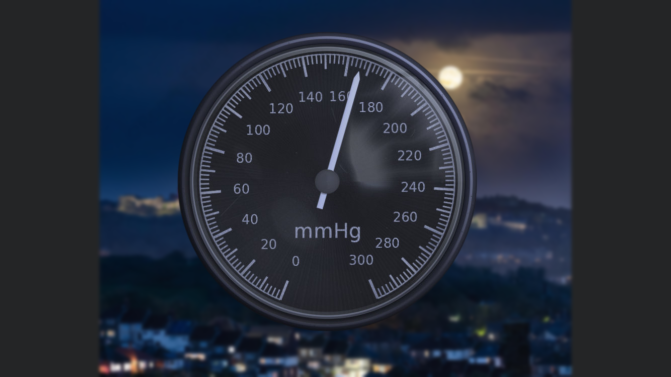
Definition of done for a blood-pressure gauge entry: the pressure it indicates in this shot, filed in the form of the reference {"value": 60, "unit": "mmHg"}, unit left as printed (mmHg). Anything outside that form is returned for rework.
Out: {"value": 166, "unit": "mmHg"}
